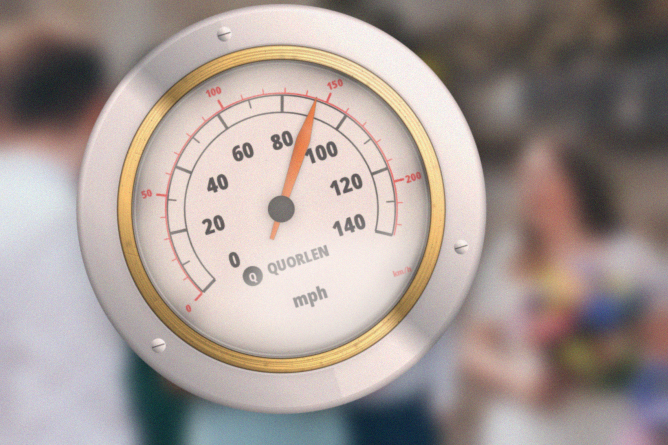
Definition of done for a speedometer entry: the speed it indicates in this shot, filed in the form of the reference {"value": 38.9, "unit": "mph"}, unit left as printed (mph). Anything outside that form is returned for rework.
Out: {"value": 90, "unit": "mph"}
